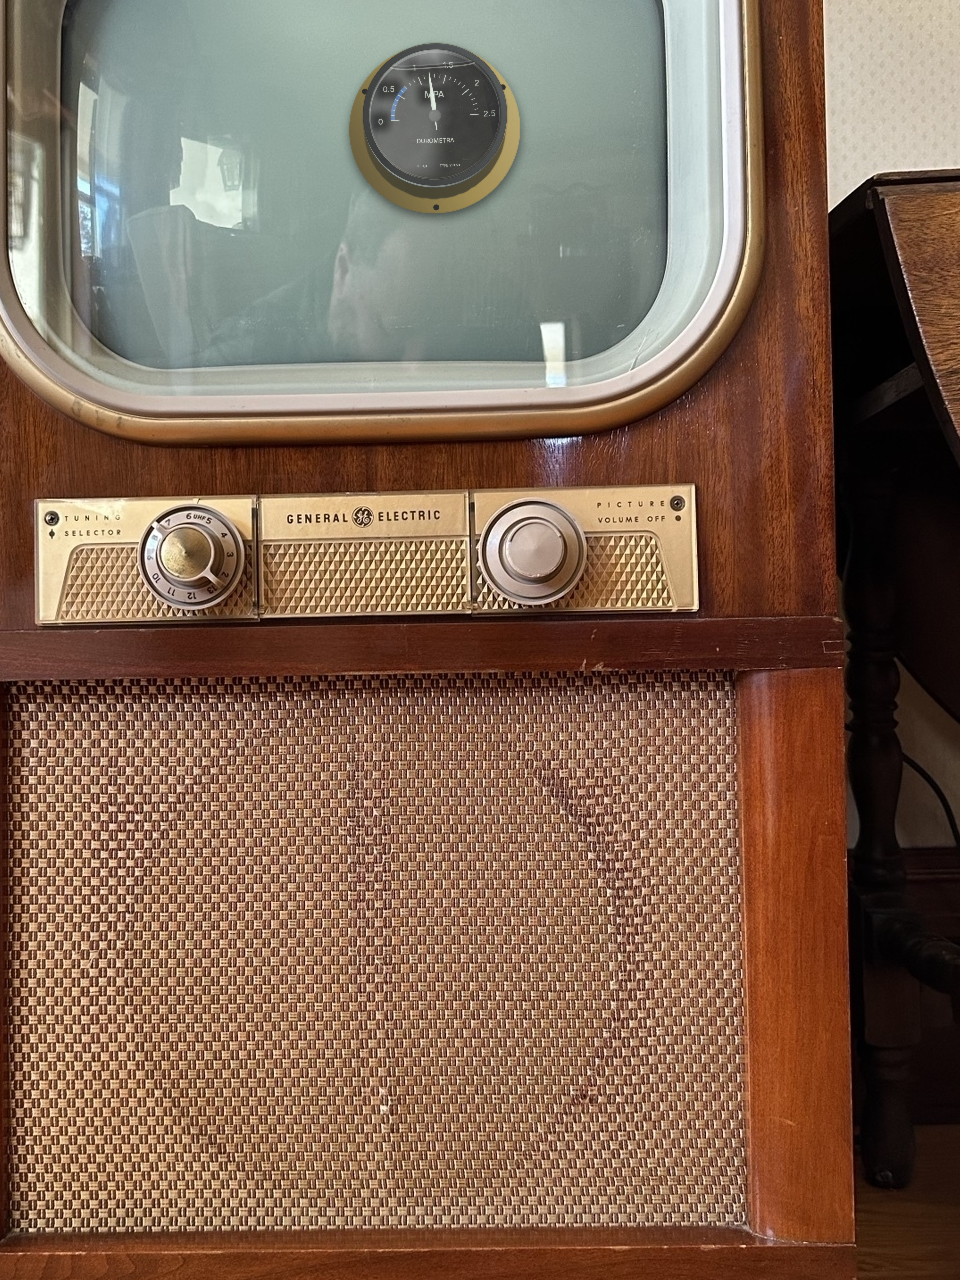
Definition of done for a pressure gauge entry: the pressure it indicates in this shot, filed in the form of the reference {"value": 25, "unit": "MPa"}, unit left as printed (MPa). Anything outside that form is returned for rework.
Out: {"value": 1.2, "unit": "MPa"}
